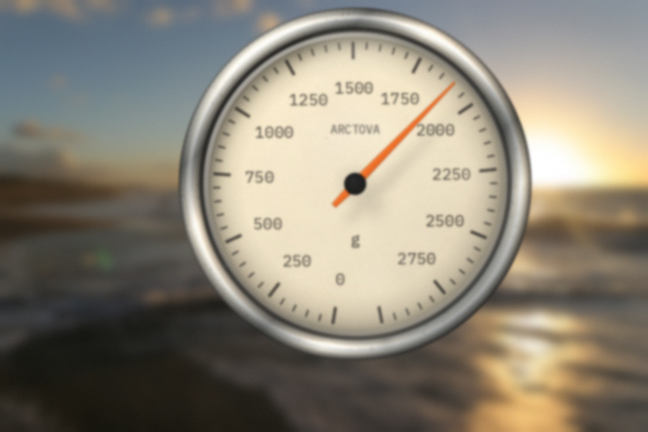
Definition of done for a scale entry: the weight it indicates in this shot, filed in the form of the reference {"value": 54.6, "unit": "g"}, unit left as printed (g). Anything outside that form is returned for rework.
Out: {"value": 1900, "unit": "g"}
